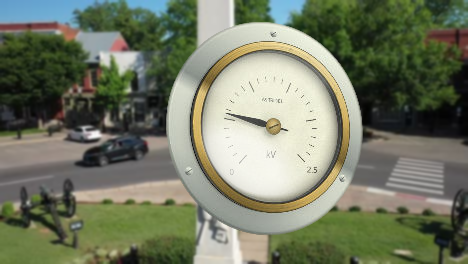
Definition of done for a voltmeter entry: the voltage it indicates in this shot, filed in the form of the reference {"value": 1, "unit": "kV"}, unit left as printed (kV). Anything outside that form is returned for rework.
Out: {"value": 0.55, "unit": "kV"}
